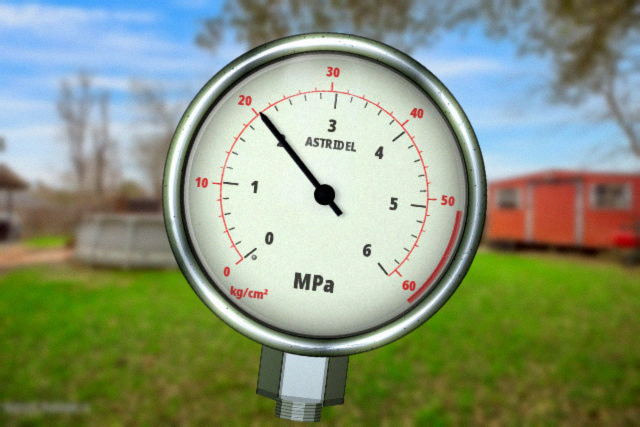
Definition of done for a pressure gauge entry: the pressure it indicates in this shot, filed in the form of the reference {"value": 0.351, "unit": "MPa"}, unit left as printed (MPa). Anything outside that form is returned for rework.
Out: {"value": 2, "unit": "MPa"}
